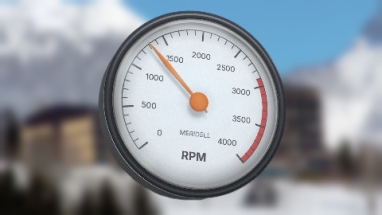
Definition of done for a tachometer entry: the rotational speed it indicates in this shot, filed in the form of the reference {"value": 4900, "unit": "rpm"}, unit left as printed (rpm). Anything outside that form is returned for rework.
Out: {"value": 1300, "unit": "rpm"}
